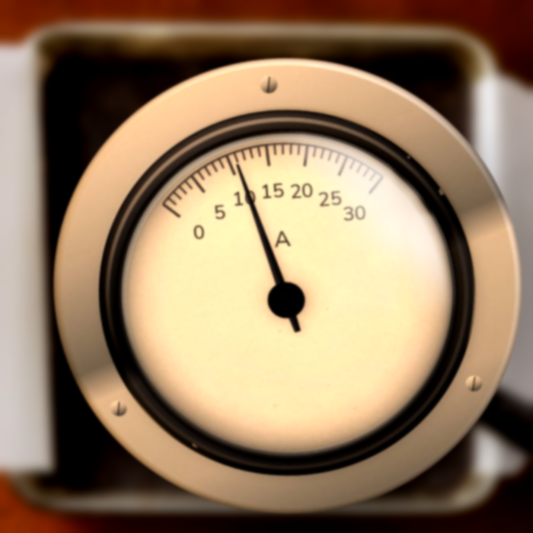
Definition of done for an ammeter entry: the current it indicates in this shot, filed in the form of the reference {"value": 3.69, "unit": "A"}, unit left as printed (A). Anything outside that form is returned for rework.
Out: {"value": 11, "unit": "A"}
